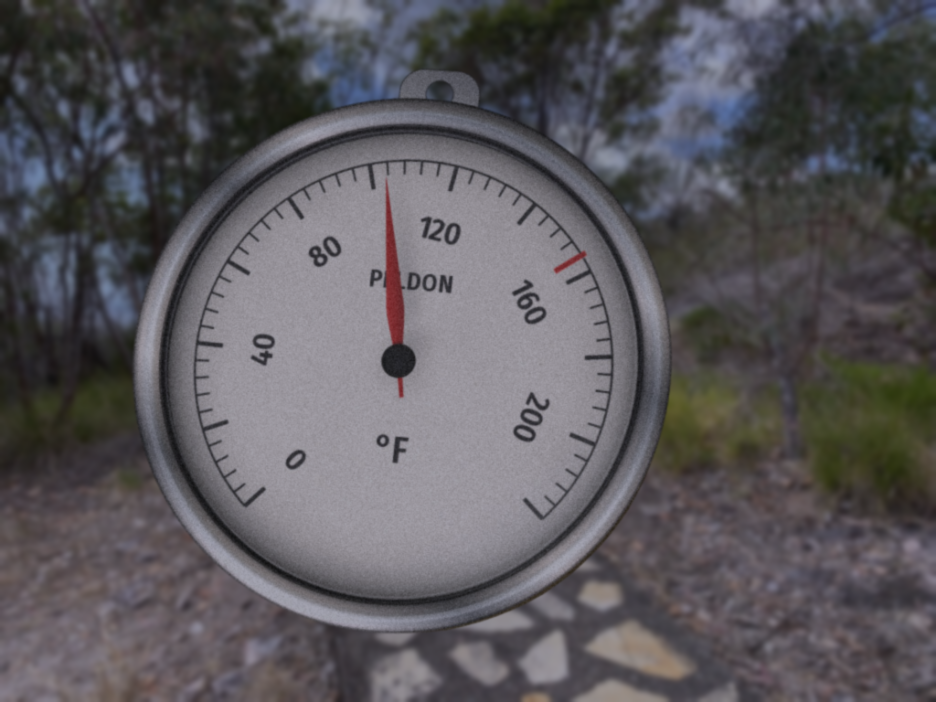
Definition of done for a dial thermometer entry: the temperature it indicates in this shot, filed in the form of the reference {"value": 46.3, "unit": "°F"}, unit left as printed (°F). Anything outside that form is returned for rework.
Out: {"value": 104, "unit": "°F"}
